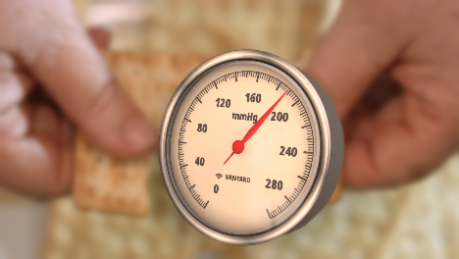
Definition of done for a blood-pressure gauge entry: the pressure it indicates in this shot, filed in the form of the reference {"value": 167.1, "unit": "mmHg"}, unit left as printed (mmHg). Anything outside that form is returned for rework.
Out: {"value": 190, "unit": "mmHg"}
